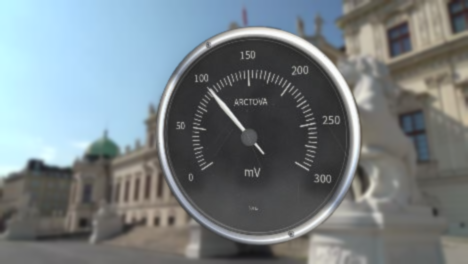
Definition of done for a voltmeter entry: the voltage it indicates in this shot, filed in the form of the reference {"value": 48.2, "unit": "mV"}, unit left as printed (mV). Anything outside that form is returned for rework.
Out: {"value": 100, "unit": "mV"}
